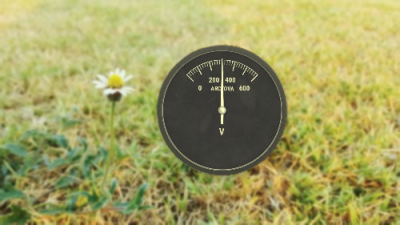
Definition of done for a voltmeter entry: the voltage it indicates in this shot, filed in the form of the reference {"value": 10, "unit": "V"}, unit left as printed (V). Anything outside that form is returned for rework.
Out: {"value": 300, "unit": "V"}
